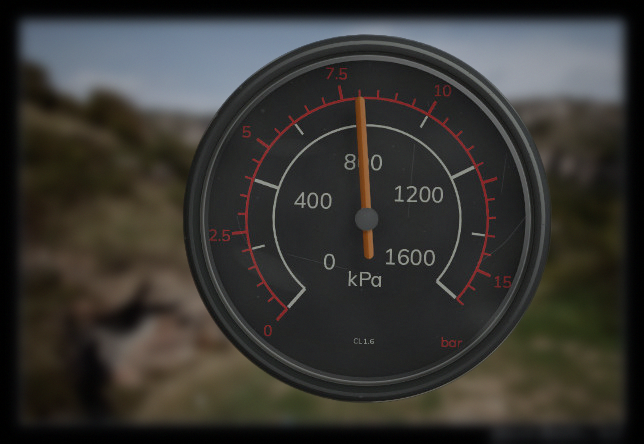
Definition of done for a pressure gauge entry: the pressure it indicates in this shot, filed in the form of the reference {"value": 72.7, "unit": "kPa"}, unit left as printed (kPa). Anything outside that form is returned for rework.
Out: {"value": 800, "unit": "kPa"}
